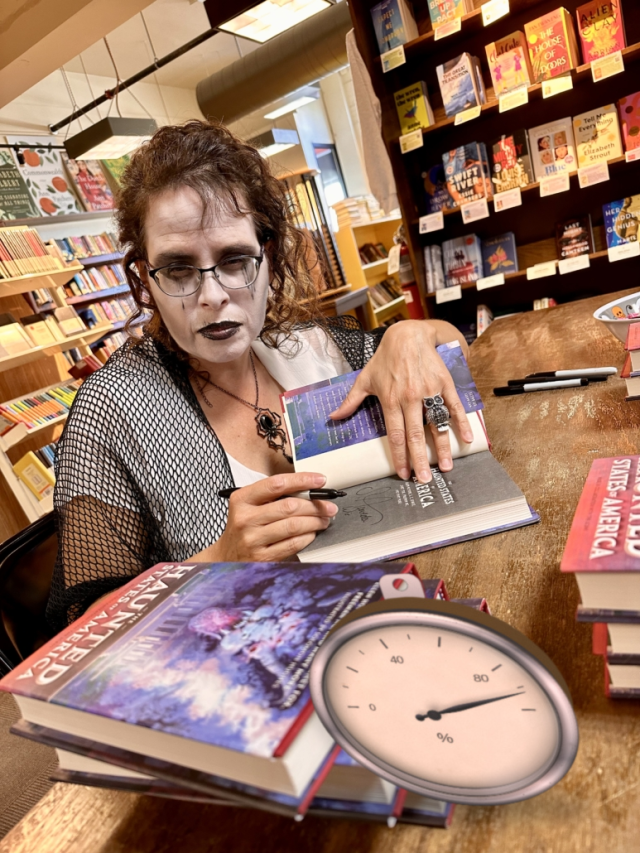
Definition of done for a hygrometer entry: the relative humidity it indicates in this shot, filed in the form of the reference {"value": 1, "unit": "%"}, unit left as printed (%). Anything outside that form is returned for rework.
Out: {"value": 90, "unit": "%"}
